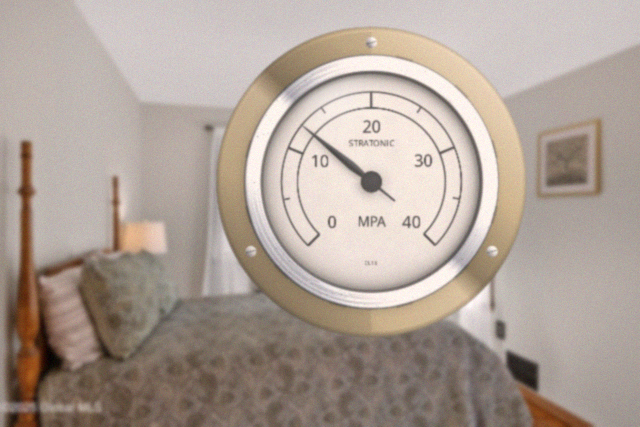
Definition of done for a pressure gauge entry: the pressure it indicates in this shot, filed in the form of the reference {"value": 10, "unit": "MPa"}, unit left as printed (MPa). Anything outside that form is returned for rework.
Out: {"value": 12.5, "unit": "MPa"}
